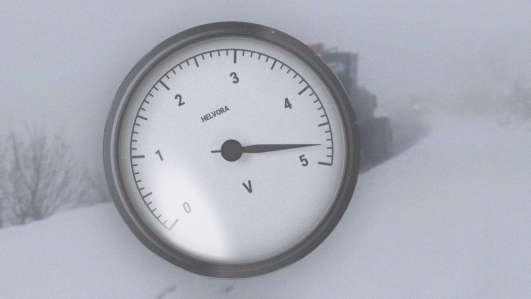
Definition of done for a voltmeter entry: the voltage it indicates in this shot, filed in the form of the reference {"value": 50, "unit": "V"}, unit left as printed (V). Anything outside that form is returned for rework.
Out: {"value": 4.75, "unit": "V"}
